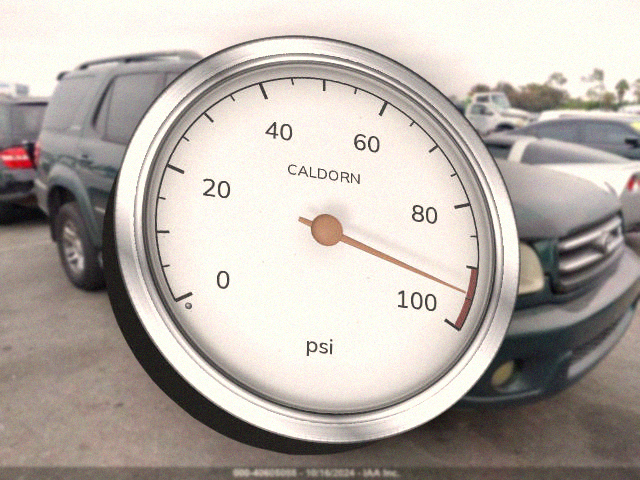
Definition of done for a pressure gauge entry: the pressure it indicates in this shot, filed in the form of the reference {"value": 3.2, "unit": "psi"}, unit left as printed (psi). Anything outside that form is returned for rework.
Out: {"value": 95, "unit": "psi"}
